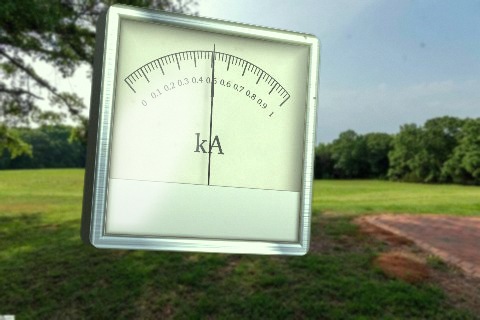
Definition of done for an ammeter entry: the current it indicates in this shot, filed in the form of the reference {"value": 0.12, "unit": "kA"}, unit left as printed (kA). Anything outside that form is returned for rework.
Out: {"value": 0.5, "unit": "kA"}
